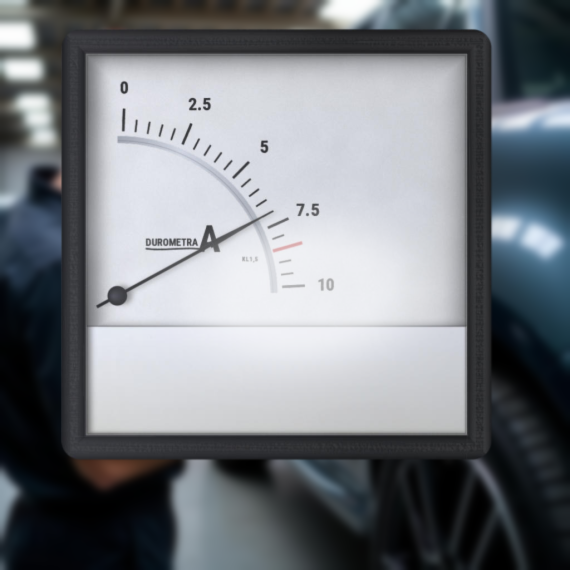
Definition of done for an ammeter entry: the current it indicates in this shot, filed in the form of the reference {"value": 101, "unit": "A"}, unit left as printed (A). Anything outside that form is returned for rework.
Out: {"value": 7, "unit": "A"}
